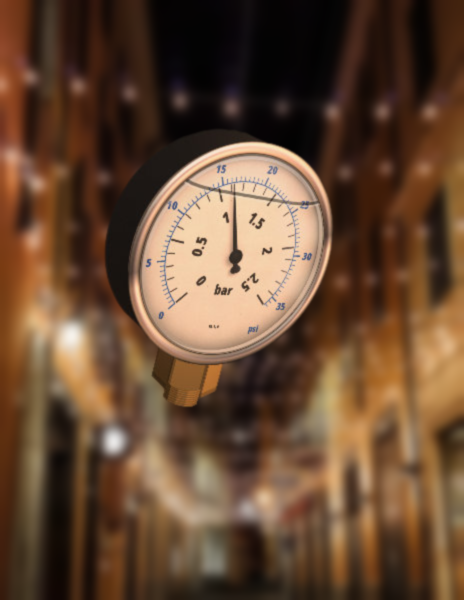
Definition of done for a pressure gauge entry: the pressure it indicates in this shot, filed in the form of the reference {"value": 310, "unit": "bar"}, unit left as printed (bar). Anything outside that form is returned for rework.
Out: {"value": 1.1, "unit": "bar"}
